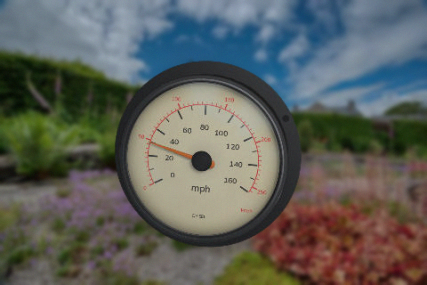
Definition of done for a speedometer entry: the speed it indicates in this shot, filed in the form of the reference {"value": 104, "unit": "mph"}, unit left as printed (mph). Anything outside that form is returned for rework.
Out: {"value": 30, "unit": "mph"}
